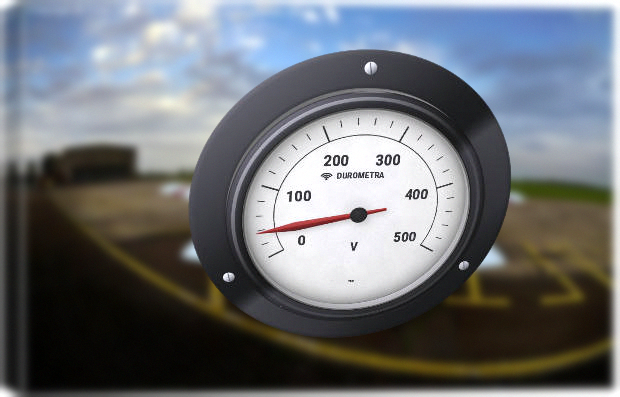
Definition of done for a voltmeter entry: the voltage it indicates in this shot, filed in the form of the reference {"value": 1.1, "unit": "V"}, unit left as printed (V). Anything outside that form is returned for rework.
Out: {"value": 40, "unit": "V"}
